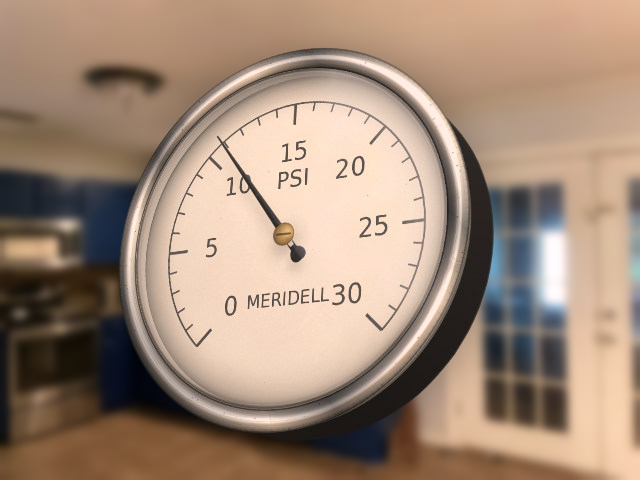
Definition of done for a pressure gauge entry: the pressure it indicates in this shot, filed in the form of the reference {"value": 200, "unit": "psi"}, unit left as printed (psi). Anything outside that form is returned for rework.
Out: {"value": 11, "unit": "psi"}
